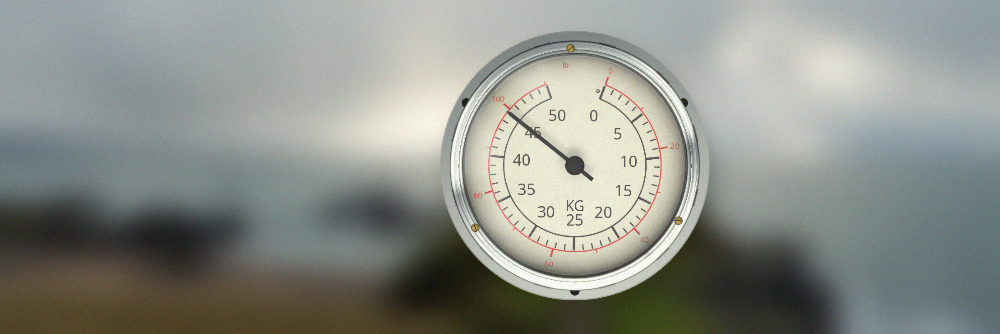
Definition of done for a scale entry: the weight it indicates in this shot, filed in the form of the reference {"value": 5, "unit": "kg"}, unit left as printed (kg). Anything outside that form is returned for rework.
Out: {"value": 45, "unit": "kg"}
